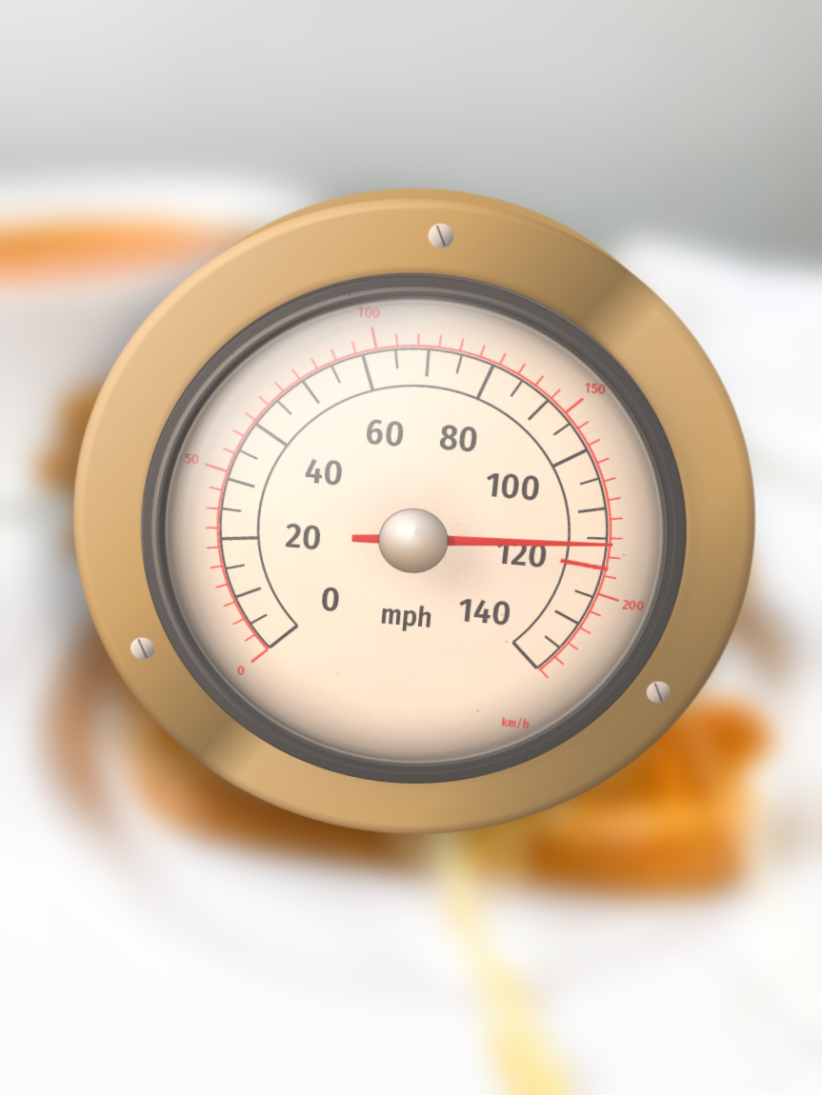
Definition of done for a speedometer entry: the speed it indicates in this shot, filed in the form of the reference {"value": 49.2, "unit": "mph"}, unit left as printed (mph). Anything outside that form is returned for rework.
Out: {"value": 115, "unit": "mph"}
